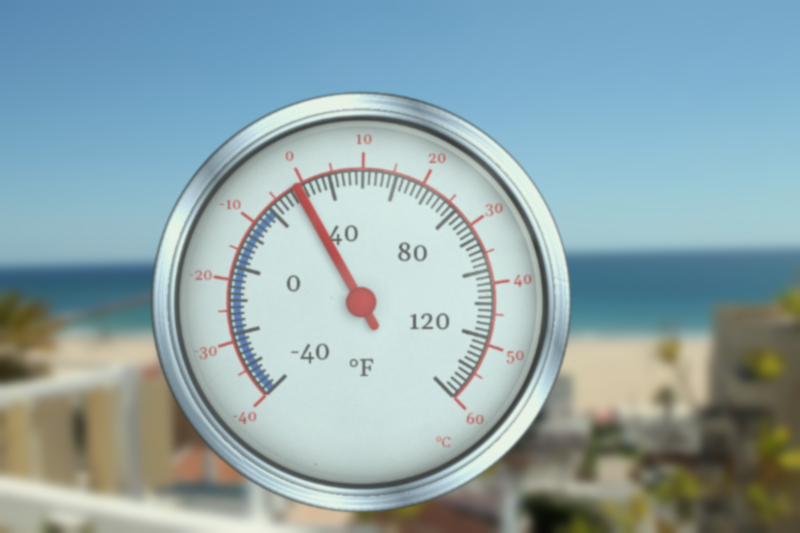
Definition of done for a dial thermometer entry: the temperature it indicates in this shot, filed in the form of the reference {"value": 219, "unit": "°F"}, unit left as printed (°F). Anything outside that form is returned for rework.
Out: {"value": 30, "unit": "°F"}
